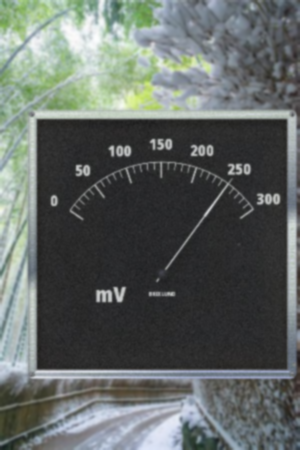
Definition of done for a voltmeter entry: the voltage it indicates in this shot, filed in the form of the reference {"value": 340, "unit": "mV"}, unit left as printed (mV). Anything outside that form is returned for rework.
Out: {"value": 250, "unit": "mV"}
